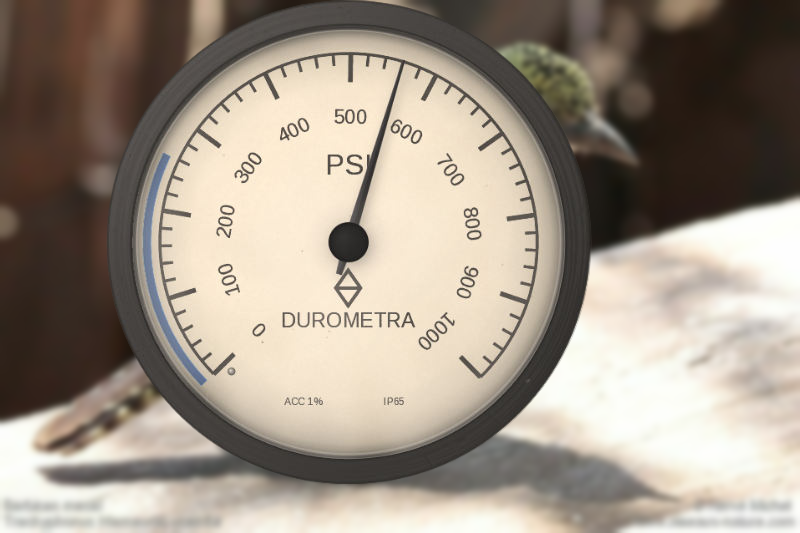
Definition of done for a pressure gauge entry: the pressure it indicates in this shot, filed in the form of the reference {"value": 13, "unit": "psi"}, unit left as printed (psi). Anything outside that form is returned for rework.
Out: {"value": 560, "unit": "psi"}
